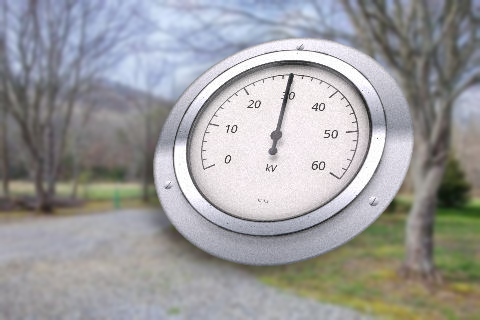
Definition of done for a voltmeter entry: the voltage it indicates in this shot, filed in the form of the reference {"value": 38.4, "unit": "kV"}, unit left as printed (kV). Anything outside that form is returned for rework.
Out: {"value": 30, "unit": "kV"}
